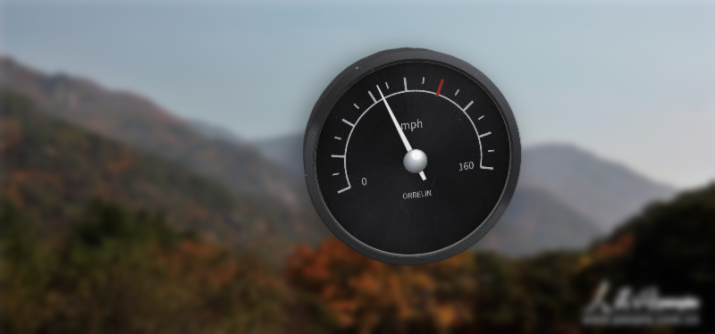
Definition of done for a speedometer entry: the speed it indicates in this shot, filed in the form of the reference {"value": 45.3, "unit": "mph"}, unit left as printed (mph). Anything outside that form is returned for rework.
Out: {"value": 65, "unit": "mph"}
